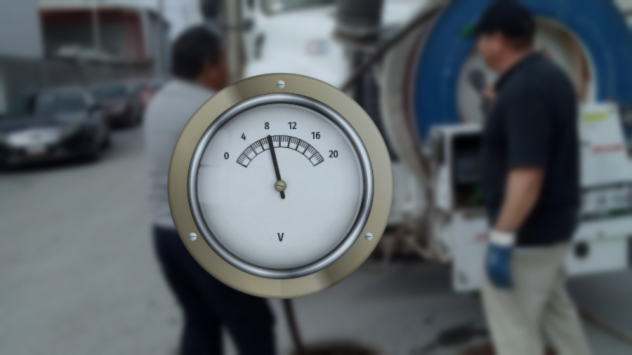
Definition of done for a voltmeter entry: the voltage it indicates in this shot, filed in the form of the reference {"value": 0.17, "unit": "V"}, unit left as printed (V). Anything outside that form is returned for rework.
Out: {"value": 8, "unit": "V"}
